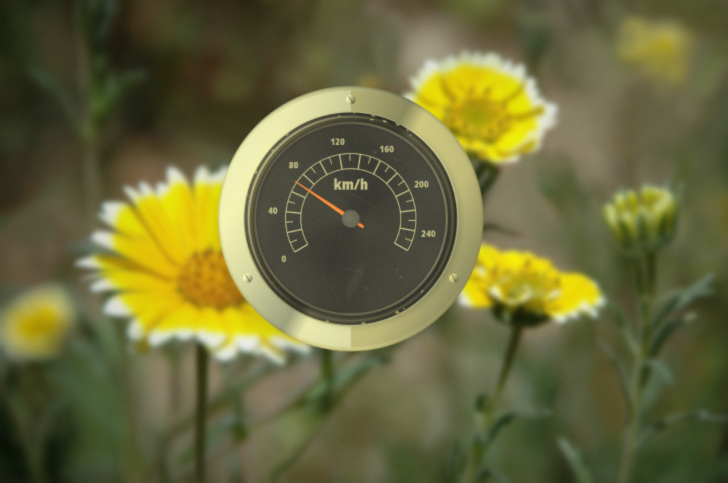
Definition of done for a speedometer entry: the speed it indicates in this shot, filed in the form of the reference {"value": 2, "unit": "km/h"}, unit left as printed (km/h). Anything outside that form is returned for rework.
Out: {"value": 70, "unit": "km/h"}
